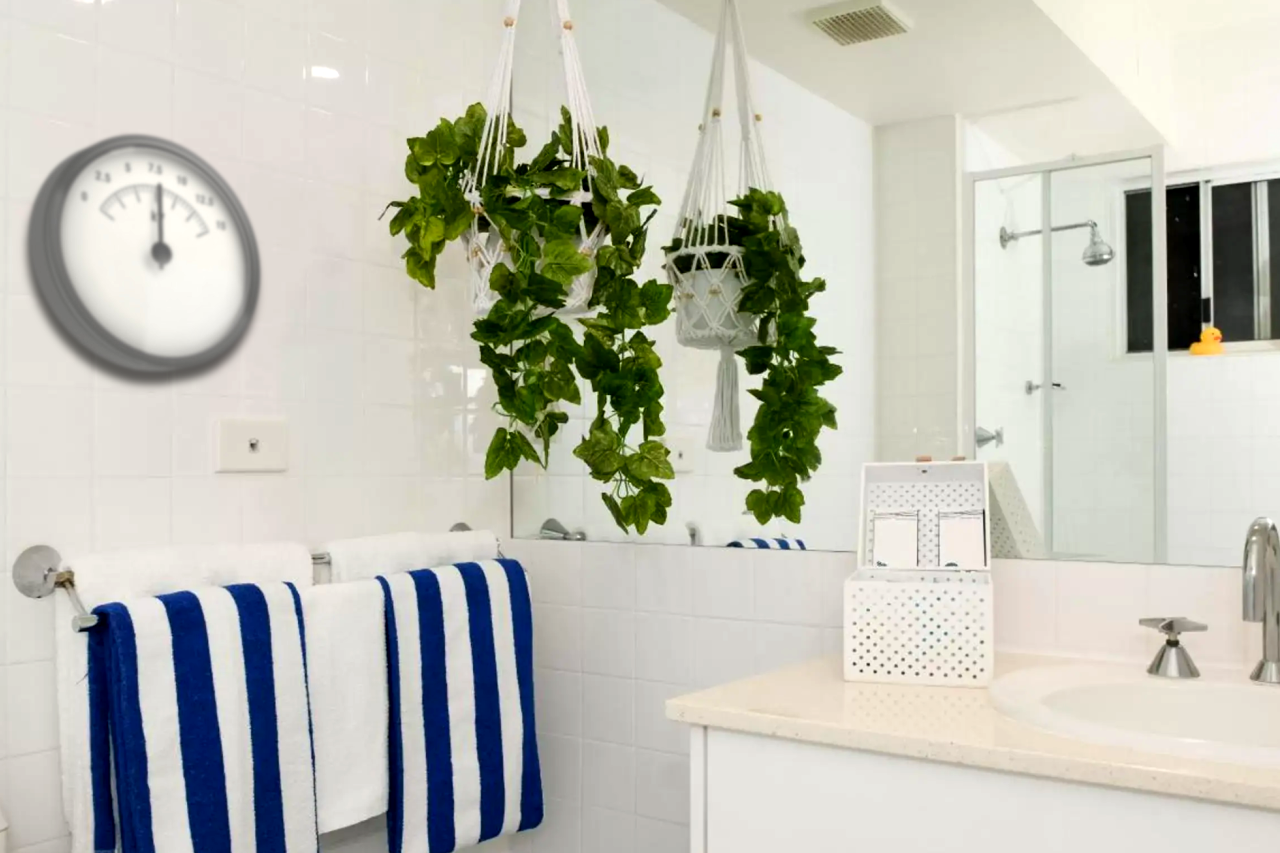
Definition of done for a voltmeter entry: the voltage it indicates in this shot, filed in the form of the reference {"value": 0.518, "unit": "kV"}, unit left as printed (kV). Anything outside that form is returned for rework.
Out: {"value": 7.5, "unit": "kV"}
